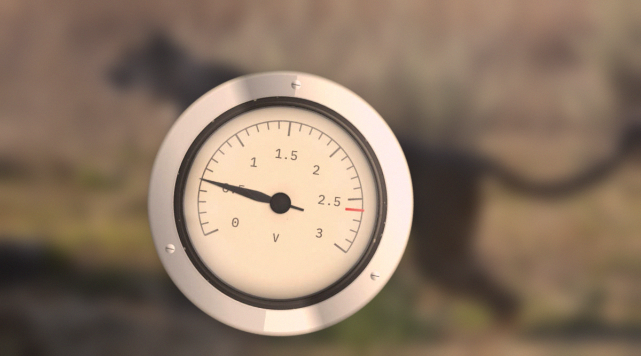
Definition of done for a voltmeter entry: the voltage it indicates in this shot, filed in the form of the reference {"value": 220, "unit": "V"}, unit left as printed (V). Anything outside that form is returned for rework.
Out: {"value": 0.5, "unit": "V"}
